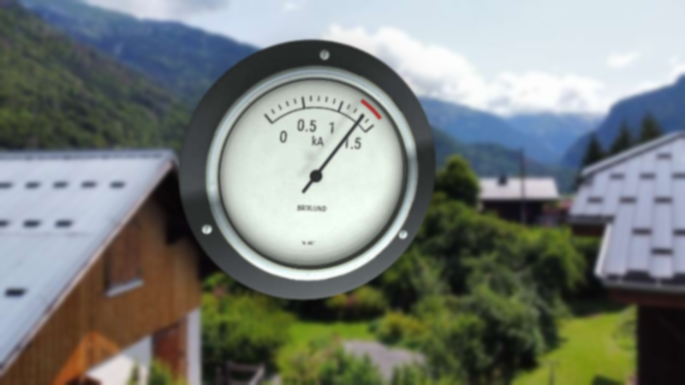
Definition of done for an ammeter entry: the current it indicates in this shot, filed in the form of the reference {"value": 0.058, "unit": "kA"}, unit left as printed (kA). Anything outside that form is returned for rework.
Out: {"value": 1.3, "unit": "kA"}
